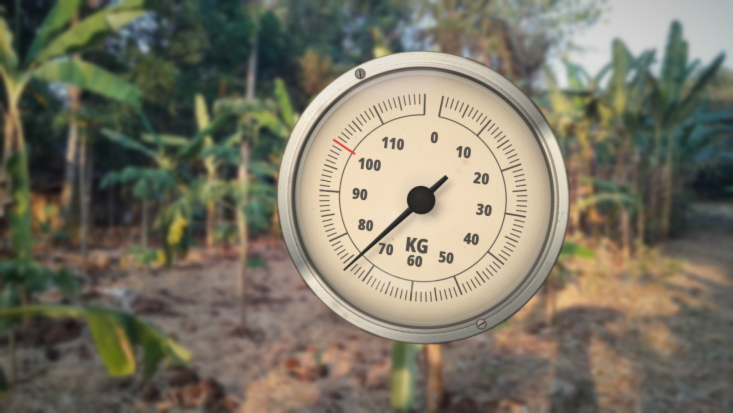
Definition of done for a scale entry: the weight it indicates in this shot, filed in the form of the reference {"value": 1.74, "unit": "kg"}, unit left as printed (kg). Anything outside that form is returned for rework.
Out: {"value": 74, "unit": "kg"}
